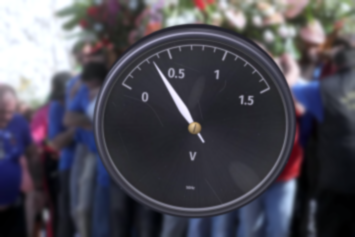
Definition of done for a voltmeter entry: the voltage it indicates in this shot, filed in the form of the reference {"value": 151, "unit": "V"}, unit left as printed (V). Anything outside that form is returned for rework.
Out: {"value": 0.35, "unit": "V"}
